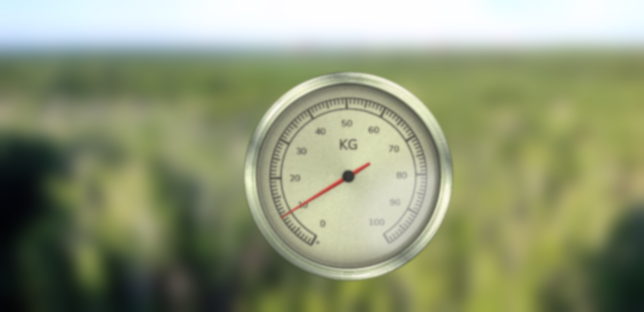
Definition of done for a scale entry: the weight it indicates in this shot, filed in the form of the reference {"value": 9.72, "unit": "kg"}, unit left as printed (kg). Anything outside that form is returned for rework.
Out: {"value": 10, "unit": "kg"}
